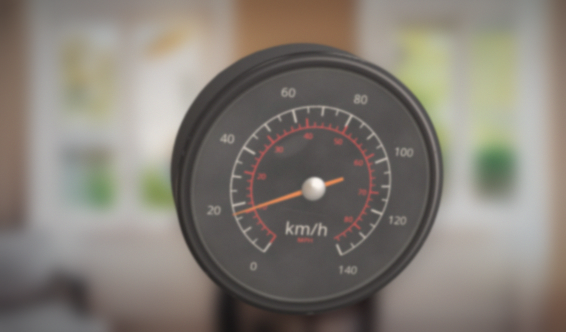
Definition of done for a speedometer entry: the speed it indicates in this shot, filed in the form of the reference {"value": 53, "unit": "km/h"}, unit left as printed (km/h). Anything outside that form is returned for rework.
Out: {"value": 17.5, "unit": "km/h"}
